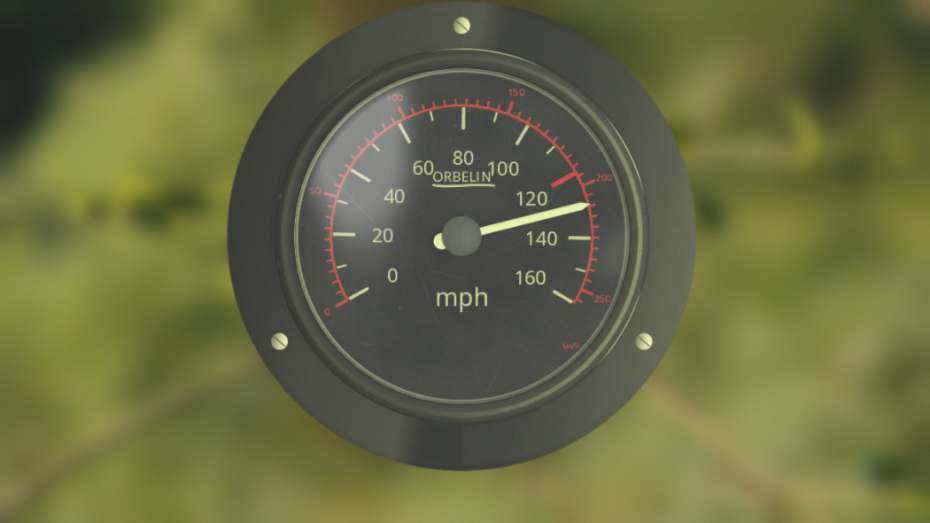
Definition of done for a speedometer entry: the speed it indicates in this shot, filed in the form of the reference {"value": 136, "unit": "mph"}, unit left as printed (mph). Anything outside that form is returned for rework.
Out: {"value": 130, "unit": "mph"}
